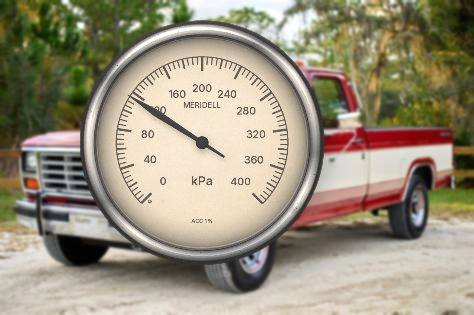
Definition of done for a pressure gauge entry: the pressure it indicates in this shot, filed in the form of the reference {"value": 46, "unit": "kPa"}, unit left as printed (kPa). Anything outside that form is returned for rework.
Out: {"value": 115, "unit": "kPa"}
